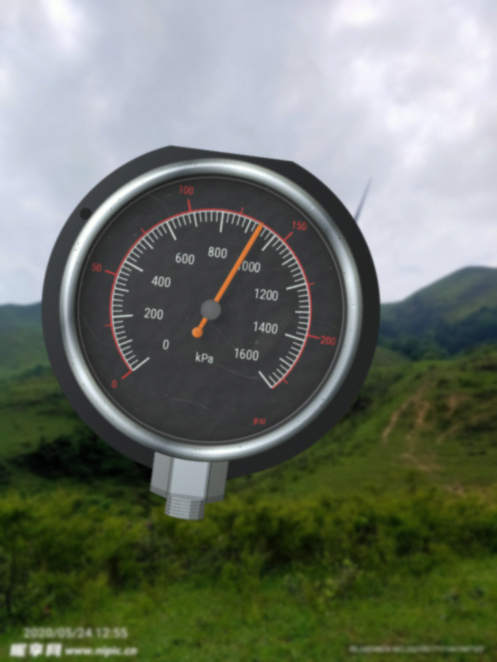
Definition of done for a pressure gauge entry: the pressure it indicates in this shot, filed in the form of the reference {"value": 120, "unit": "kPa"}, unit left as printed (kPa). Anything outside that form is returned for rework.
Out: {"value": 940, "unit": "kPa"}
